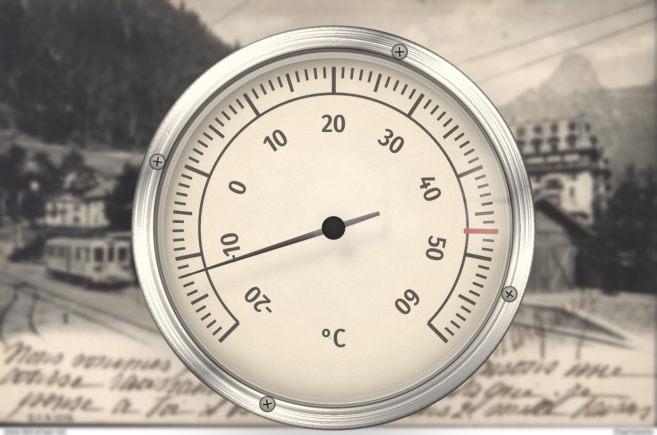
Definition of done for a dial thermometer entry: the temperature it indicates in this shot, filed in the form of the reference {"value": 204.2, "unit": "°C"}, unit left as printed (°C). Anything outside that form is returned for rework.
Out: {"value": -12, "unit": "°C"}
